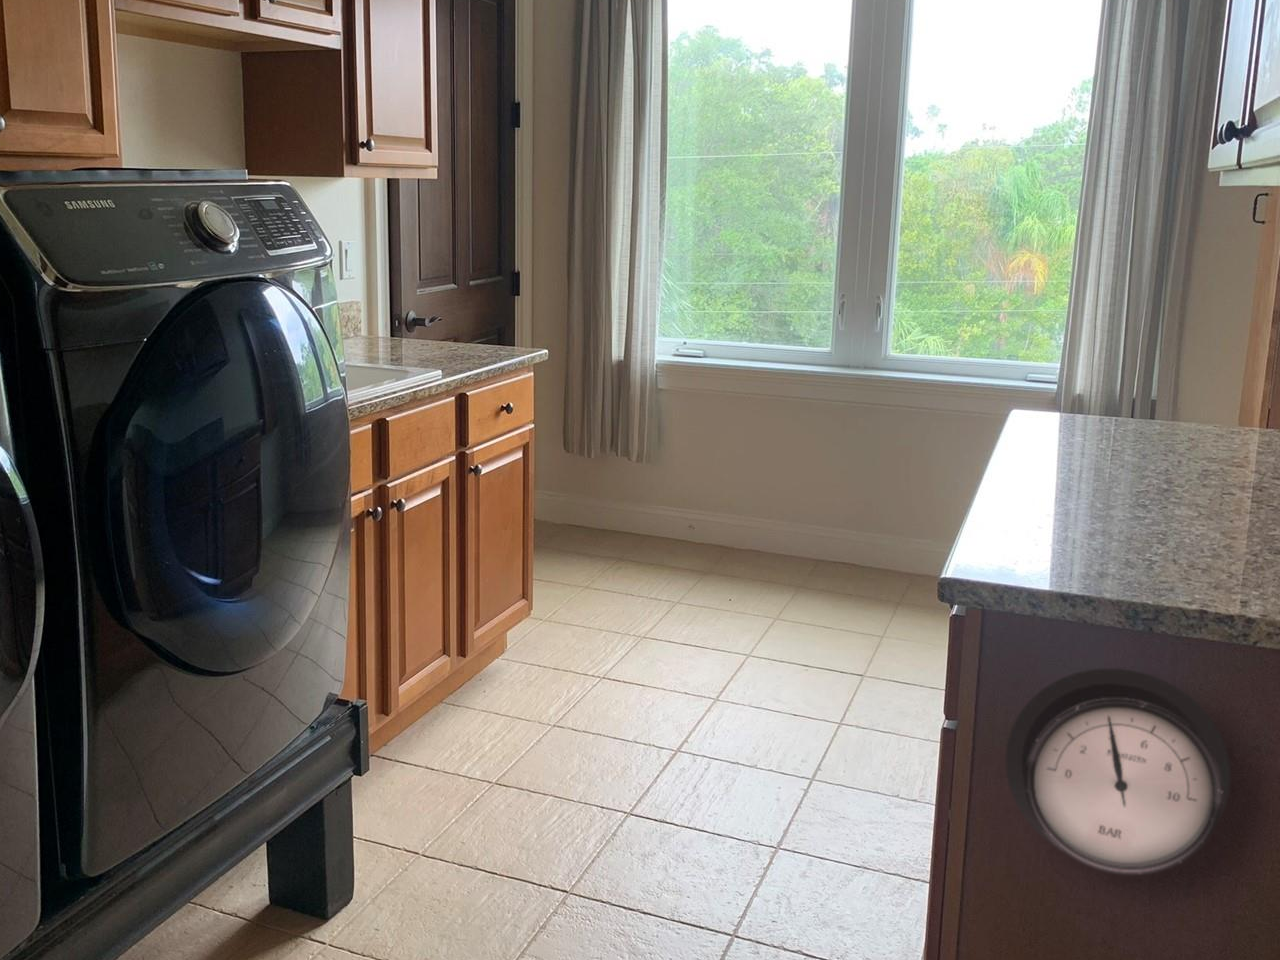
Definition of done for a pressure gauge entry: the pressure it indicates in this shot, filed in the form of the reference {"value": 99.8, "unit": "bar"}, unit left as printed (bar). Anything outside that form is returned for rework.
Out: {"value": 4, "unit": "bar"}
